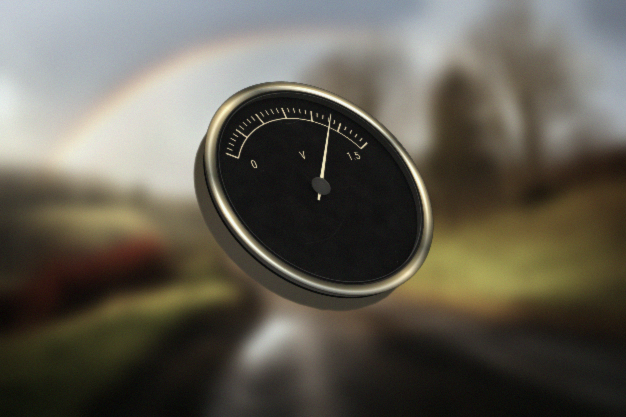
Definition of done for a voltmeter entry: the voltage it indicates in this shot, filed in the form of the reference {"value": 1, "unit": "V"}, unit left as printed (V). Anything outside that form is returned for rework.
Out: {"value": 1.15, "unit": "V"}
